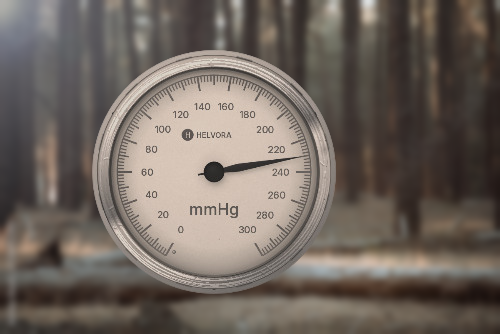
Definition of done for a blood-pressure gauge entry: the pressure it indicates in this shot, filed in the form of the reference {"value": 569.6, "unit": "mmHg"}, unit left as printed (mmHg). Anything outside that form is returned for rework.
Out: {"value": 230, "unit": "mmHg"}
